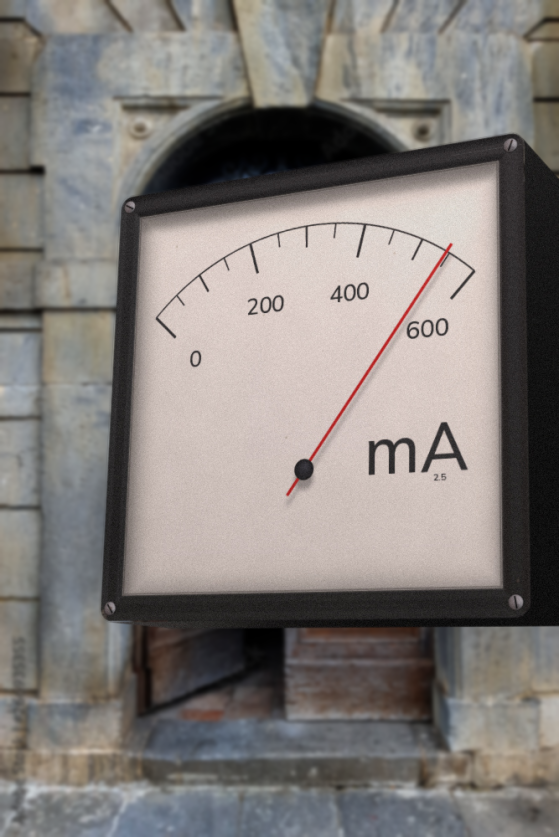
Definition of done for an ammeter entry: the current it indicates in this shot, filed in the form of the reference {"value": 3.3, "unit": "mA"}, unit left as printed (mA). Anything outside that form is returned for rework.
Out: {"value": 550, "unit": "mA"}
